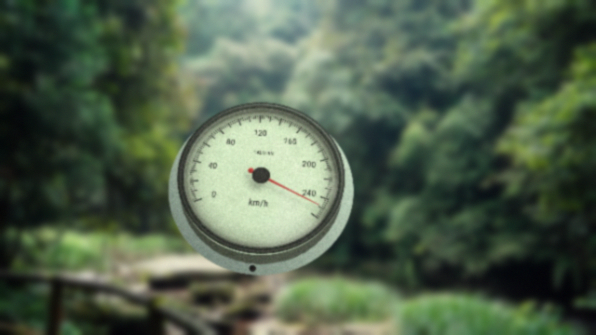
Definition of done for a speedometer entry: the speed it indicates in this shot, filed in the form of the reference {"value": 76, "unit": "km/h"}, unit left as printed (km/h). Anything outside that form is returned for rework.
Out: {"value": 250, "unit": "km/h"}
